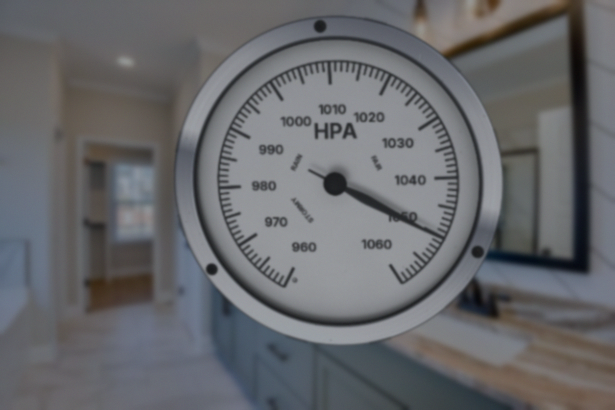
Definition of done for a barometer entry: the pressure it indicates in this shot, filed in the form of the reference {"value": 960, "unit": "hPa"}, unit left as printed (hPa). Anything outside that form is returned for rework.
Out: {"value": 1050, "unit": "hPa"}
